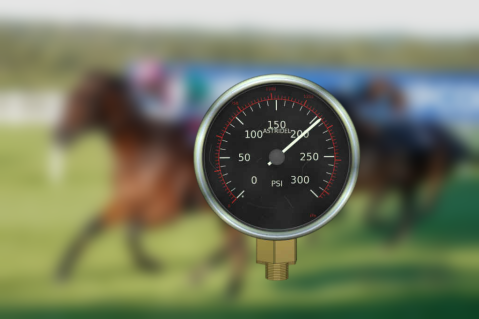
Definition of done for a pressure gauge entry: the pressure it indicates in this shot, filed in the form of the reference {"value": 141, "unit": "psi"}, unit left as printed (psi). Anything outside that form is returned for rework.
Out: {"value": 205, "unit": "psi"}
